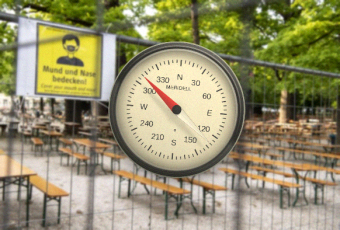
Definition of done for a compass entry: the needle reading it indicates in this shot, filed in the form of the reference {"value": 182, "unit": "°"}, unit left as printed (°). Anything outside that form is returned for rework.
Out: {"value": 310, "unit": "°"}
